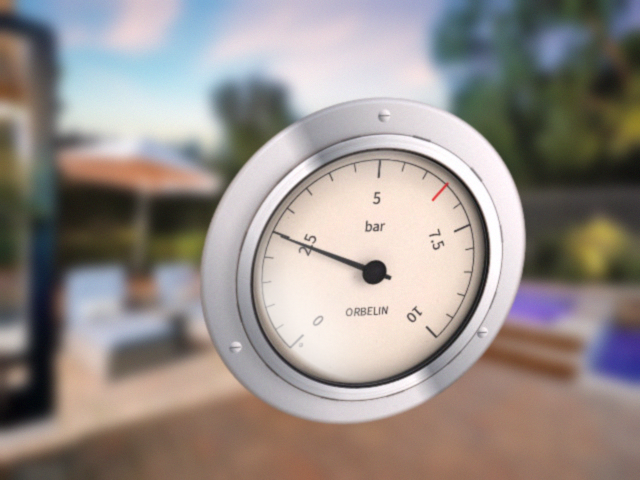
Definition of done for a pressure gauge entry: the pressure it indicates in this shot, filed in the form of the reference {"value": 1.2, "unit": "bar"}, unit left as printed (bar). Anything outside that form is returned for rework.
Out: {"value": 2.5, "unit": "bar"}
